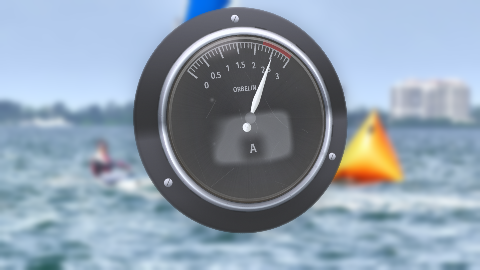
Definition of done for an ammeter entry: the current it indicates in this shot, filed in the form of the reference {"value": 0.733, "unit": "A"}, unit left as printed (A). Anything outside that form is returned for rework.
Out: {"value": 2.5, "unit": "A"}
